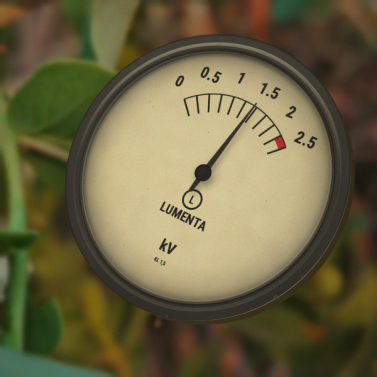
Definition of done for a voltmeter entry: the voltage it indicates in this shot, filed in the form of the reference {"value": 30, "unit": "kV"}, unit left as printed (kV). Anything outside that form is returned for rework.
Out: {"value": 1.5, "unit": "kV"}
